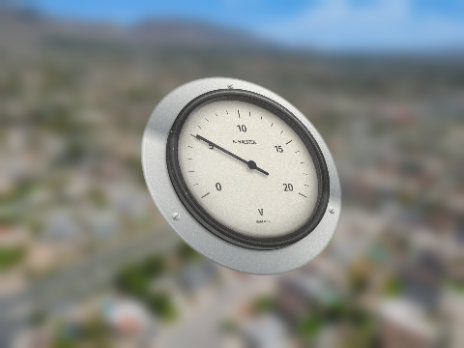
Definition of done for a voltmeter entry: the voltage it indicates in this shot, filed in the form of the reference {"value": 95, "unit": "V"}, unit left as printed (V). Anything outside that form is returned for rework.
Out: {"value": 5, "unit": "V"}
